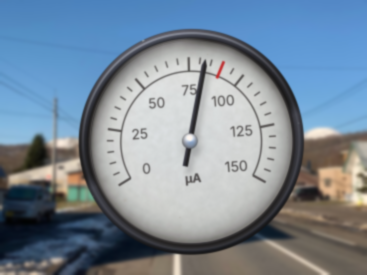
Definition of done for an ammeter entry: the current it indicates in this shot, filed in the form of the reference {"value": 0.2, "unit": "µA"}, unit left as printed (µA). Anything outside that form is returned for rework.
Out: {"value": 82.5, "unit": "µA"}
